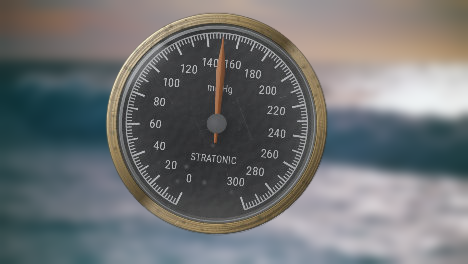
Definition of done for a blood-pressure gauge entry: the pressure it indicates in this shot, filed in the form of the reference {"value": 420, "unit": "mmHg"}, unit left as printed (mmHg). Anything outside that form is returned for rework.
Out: {"value": 150, "unit": "mmHg"}
